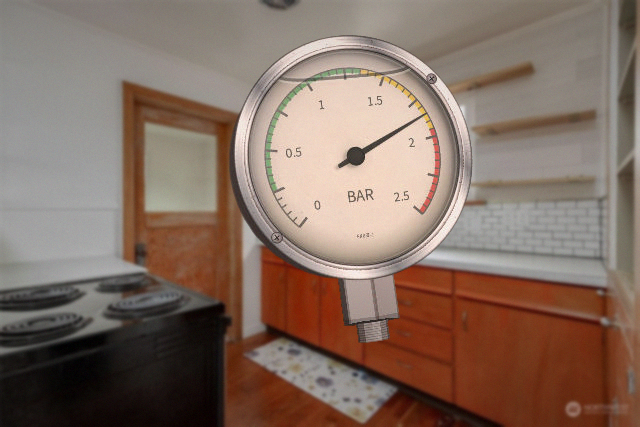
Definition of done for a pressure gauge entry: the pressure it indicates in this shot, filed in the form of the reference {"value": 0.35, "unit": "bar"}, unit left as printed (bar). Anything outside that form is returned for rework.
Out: {"value": 1.85, "unit": "bar"}
